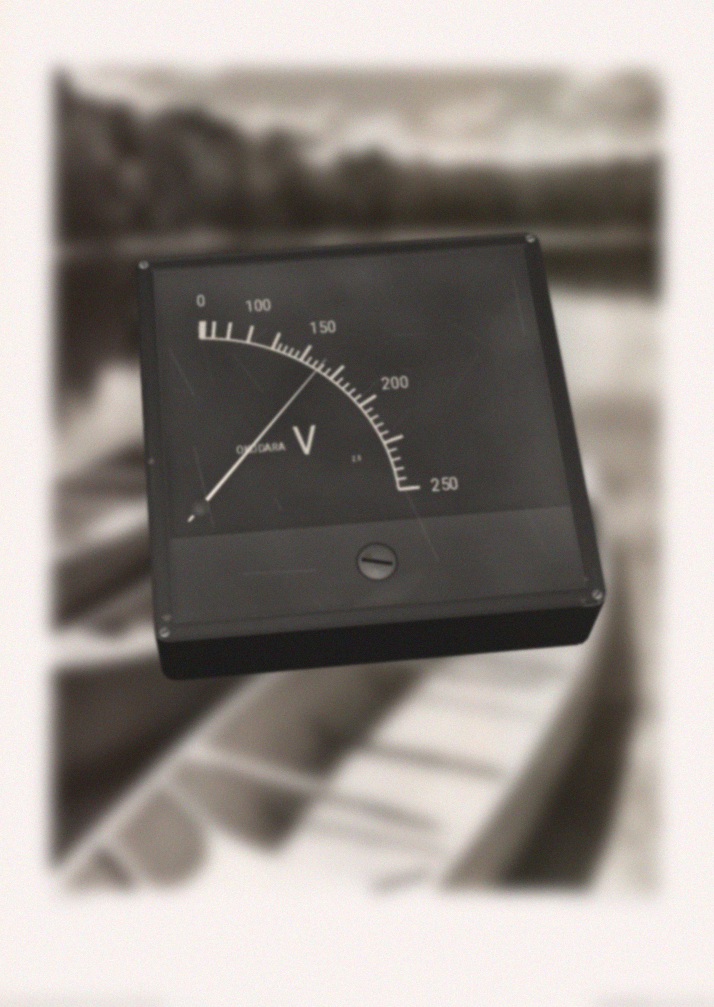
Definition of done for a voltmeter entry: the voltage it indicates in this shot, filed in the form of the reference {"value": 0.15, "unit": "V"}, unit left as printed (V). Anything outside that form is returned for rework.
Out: {"value": 165, "unit": "V"}
